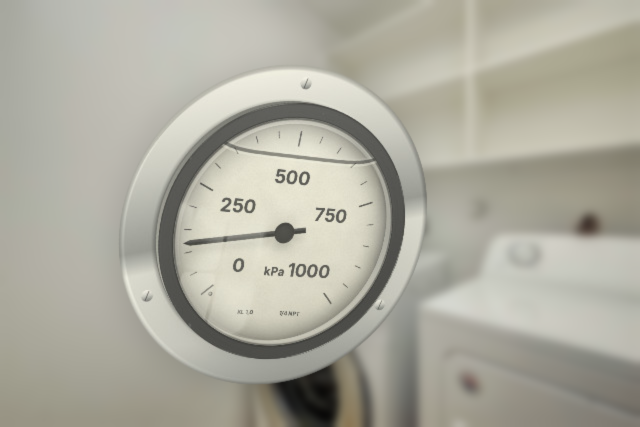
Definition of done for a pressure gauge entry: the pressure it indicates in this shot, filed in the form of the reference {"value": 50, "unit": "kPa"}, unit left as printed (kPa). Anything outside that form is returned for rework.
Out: {"value": 125, "unit": "kPa"}
